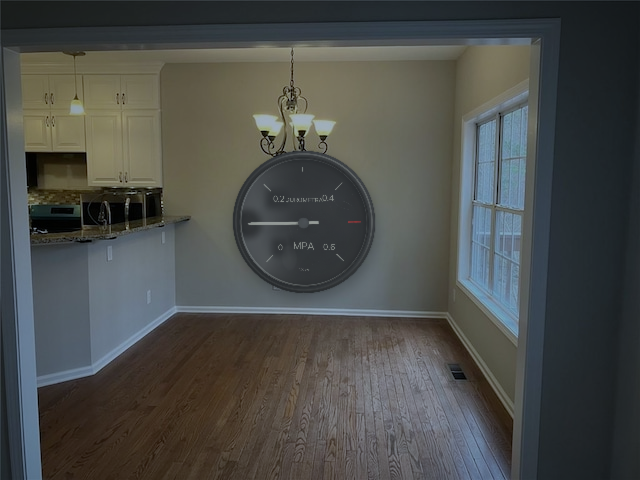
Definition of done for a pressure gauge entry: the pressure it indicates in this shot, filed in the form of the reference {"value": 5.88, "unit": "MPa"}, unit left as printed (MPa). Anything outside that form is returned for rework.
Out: {"value": 0.1, "unit": "MPa"}
